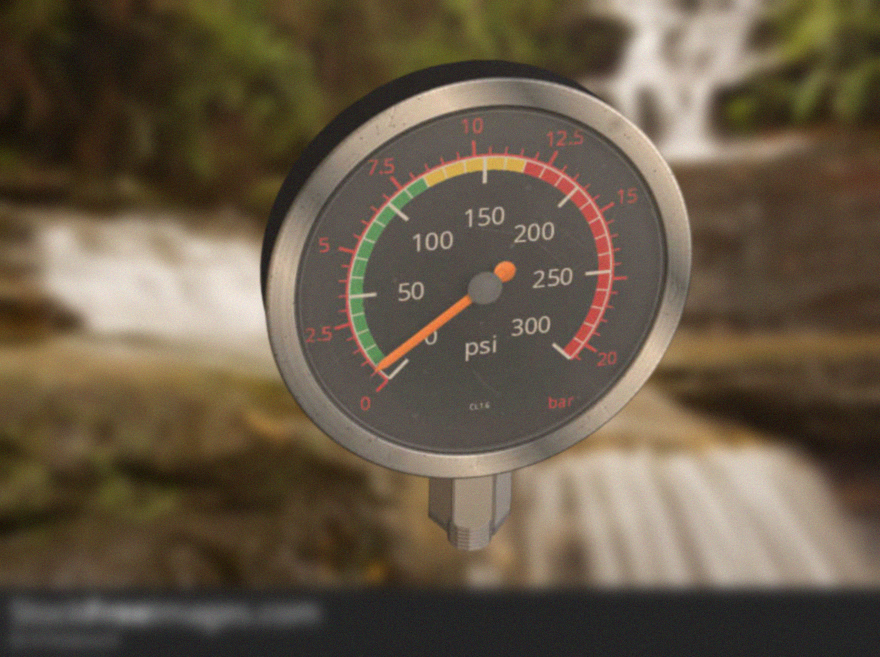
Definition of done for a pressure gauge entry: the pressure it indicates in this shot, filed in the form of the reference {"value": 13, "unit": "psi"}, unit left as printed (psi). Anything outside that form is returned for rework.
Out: {"value": 10, "unit": "psi"}
